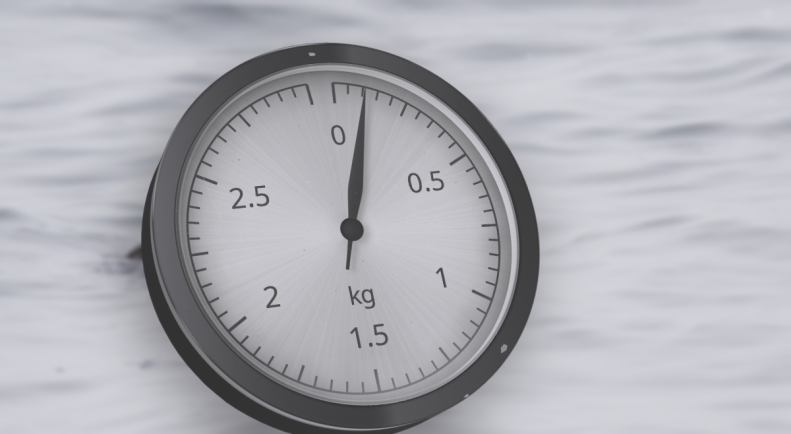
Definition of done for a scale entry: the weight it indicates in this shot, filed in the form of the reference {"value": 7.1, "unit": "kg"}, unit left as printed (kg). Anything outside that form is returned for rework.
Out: {"value": 0.1, "unit": "kg"}
